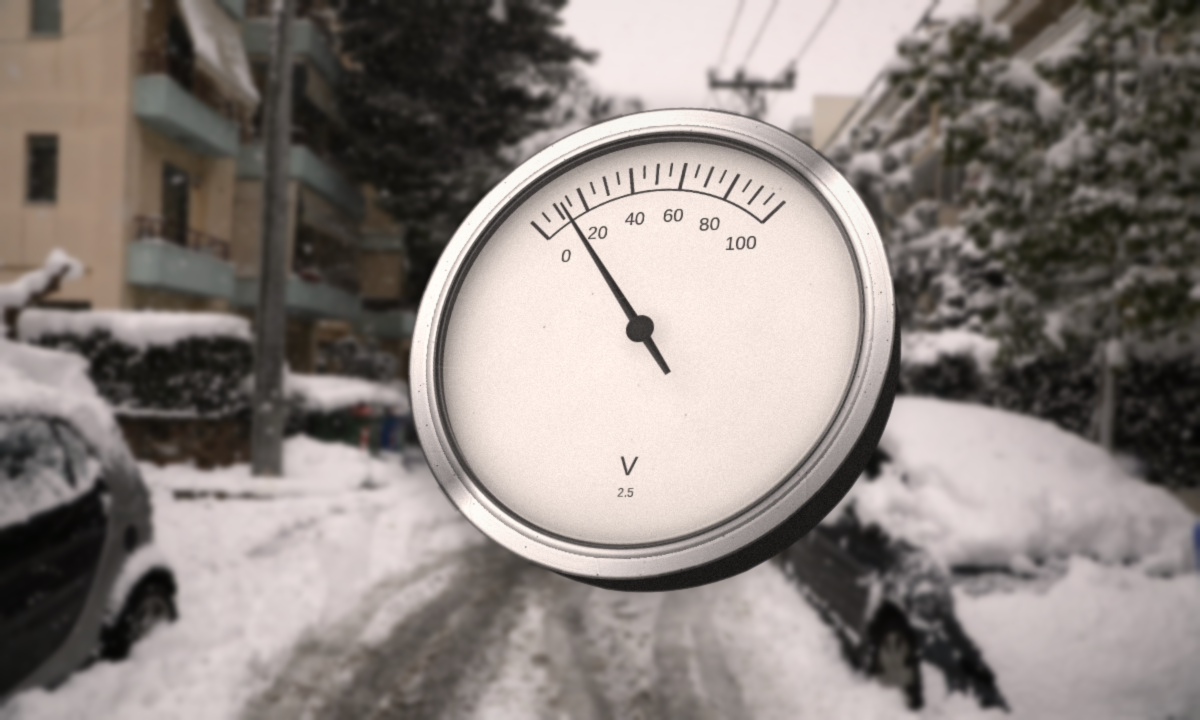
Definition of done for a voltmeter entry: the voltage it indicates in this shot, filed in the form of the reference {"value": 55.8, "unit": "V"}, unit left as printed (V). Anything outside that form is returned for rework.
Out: {"value": 12.5, "unit": "V"}
